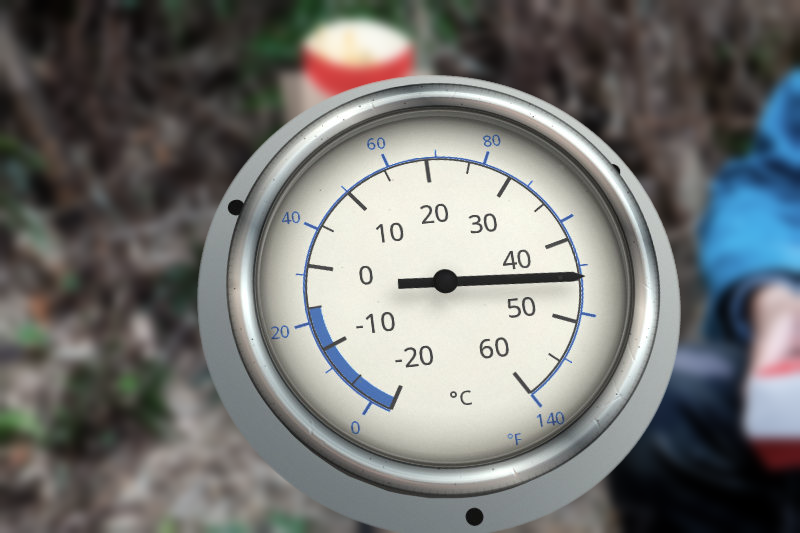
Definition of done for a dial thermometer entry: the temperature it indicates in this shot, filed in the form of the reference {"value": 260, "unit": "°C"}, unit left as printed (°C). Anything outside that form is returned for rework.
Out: {"value": 45, "unit": "°C"}
